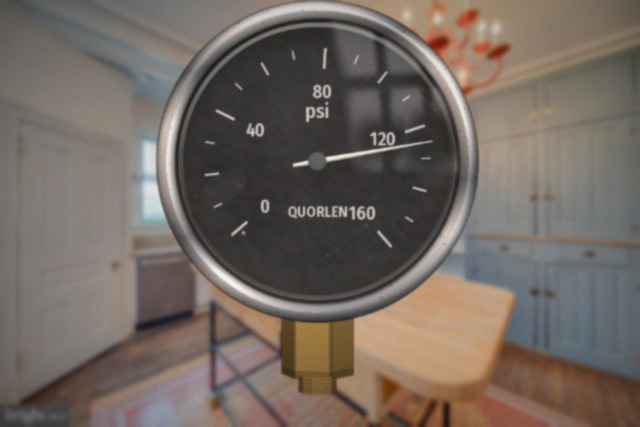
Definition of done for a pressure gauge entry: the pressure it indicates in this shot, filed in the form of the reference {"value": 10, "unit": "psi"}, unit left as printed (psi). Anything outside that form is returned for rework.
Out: {"value": 125, "unit": "psi"}
